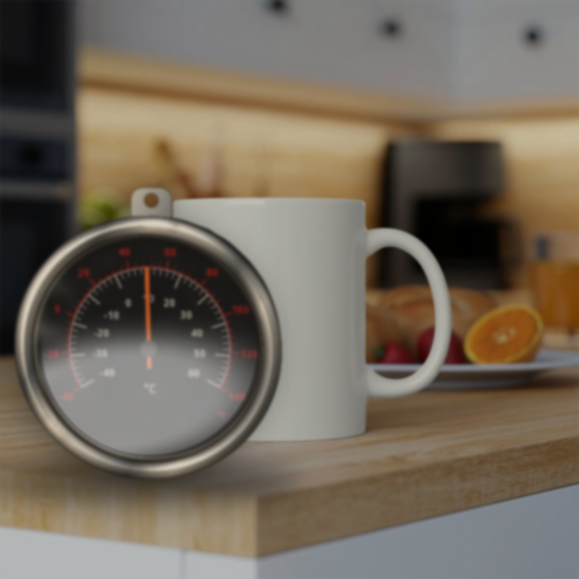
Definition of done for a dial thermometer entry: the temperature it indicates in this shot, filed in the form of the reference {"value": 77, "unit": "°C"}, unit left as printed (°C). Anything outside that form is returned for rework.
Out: {"value": 10, "unit": "°C"}
